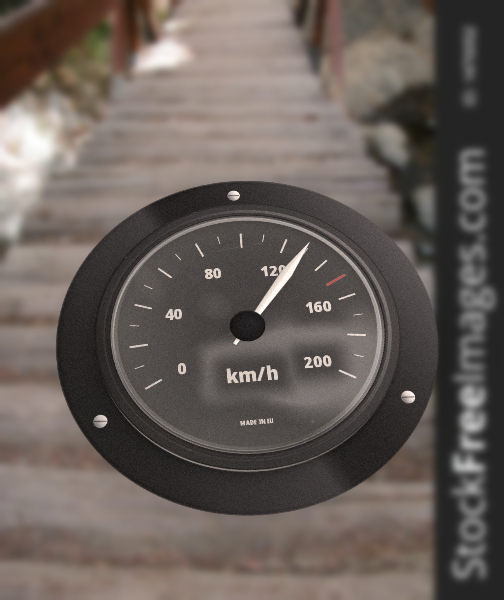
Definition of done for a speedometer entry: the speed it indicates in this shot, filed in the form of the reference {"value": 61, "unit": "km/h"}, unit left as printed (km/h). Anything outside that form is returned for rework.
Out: {"value": 130, "unit": "km/h"}
